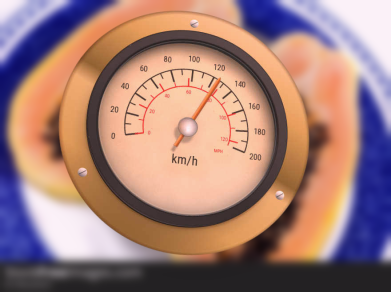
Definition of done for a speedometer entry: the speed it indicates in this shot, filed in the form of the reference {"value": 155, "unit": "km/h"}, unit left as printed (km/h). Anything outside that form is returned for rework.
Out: {"value": 125, "unit": "km/h"}
